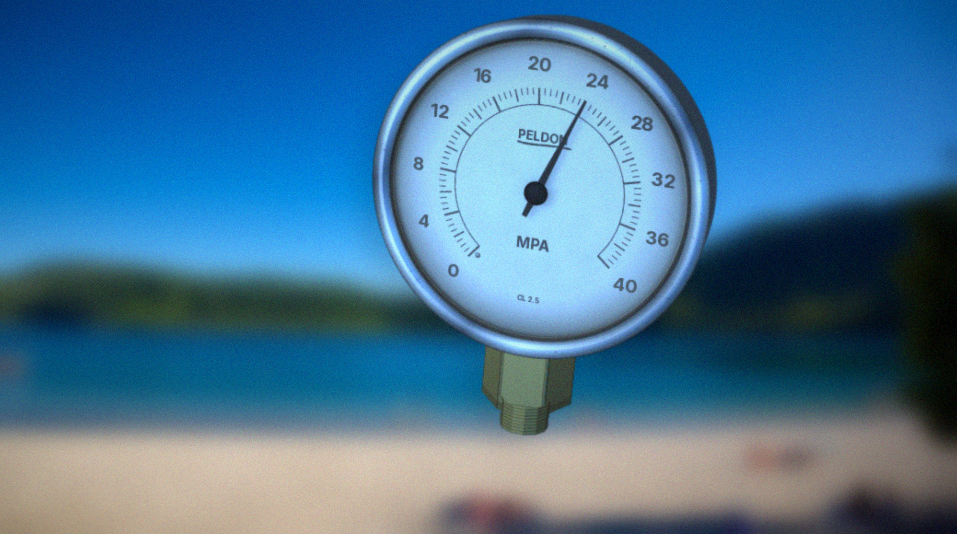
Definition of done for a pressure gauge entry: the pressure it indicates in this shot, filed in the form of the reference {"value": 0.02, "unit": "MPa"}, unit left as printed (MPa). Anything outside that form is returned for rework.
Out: {"value": 24, "unit": "MPa"}
